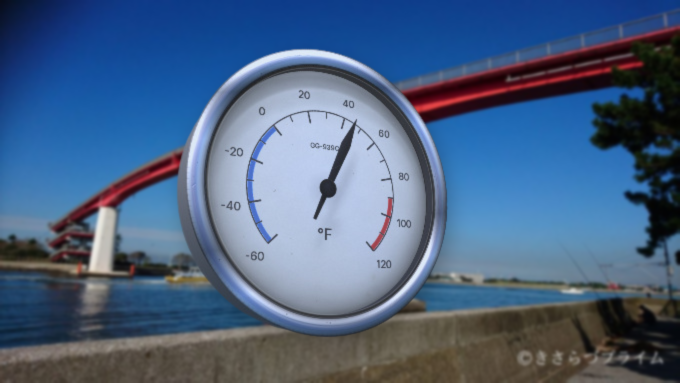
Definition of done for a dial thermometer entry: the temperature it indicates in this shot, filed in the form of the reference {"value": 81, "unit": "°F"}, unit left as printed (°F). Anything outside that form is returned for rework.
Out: {"value": 45, "unit": "°F"}
